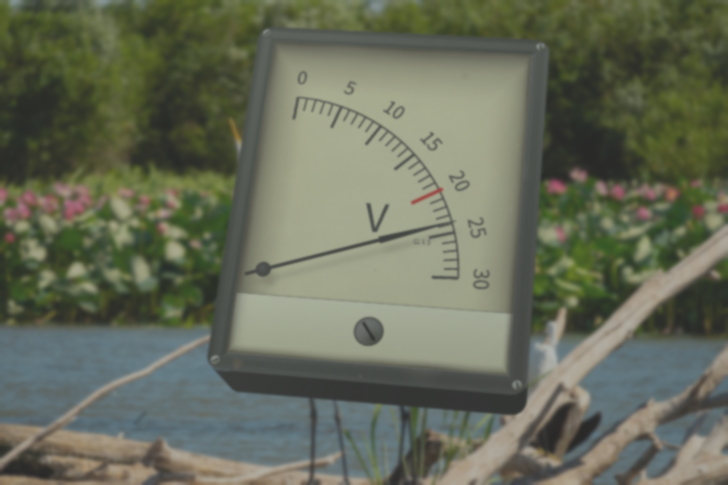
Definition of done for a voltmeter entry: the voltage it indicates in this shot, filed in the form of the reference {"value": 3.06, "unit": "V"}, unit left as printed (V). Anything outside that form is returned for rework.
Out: {"value": 24, "unit": "V"}
